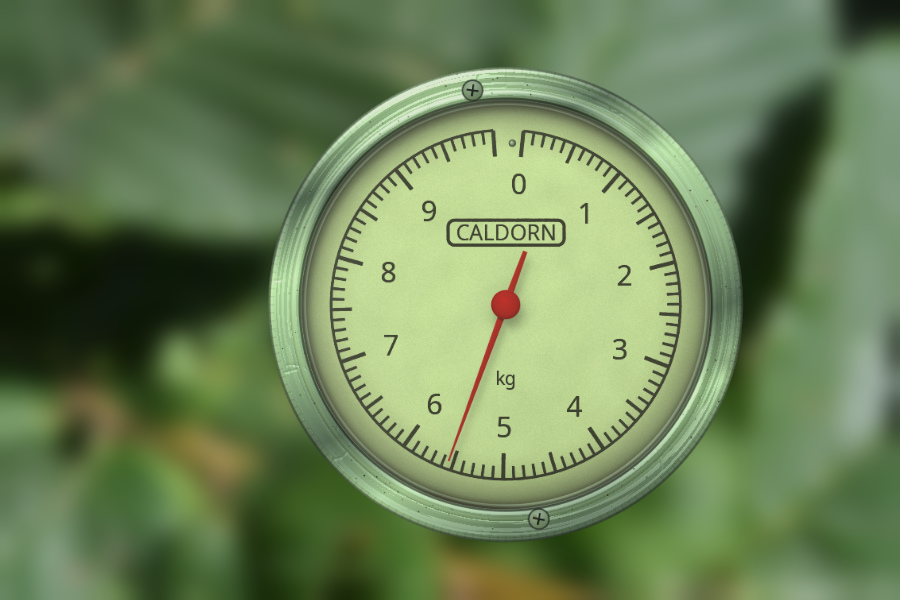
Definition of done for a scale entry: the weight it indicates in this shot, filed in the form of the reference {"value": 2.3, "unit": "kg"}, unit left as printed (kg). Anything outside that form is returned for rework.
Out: {"value": 5.55, "unit": "kg"}
